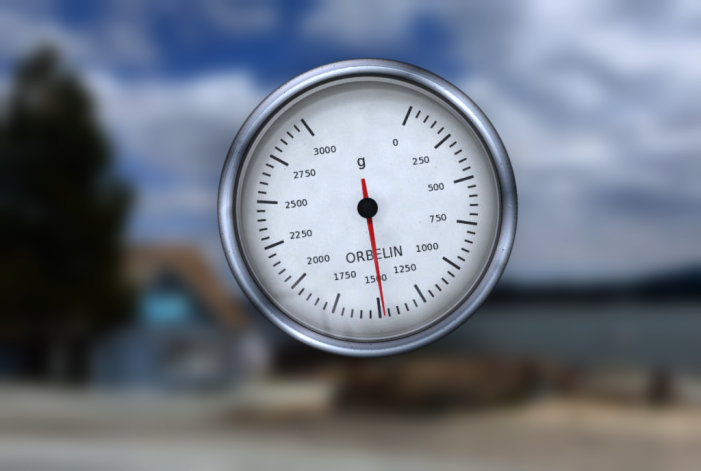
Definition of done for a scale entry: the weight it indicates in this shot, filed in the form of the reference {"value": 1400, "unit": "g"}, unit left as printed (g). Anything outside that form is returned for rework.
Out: {"value": 1475, "unit": "g"}
